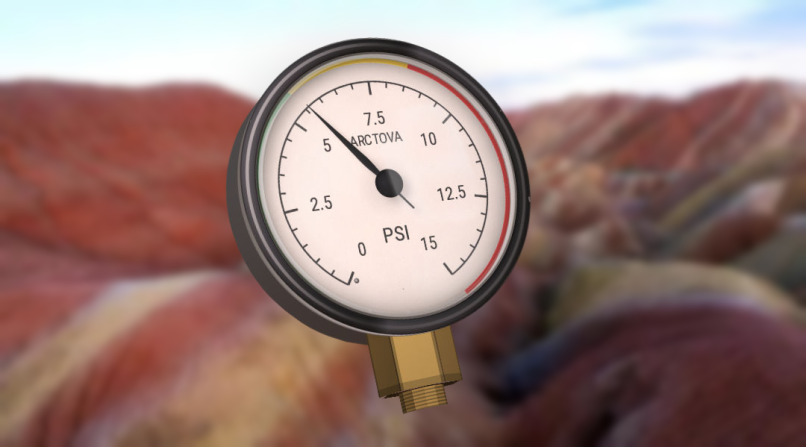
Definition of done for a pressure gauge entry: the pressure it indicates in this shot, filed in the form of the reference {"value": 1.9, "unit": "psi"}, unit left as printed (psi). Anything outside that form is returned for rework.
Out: {"value": 5.5, "unit": "psi"}
